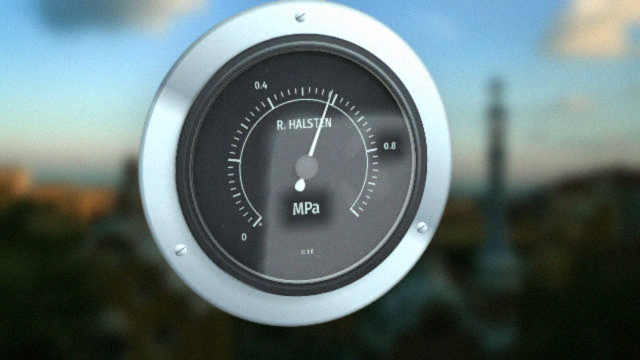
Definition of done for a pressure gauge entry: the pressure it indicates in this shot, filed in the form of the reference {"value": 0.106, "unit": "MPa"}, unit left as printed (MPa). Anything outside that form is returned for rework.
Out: {"value": 0.58, "unit": "MPa"}
